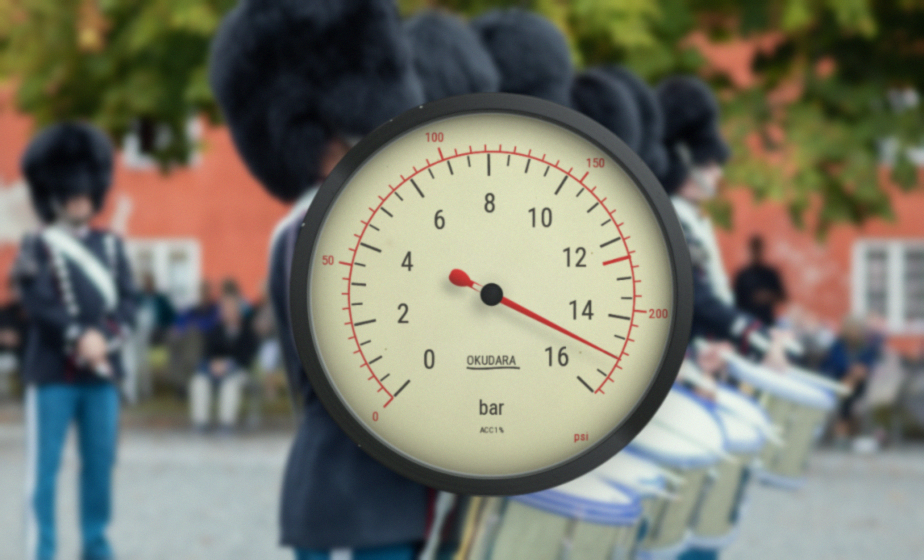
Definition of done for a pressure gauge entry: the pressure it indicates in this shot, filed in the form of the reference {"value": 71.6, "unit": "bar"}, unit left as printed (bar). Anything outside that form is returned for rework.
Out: {"value": 15, "unit": "bar"}
